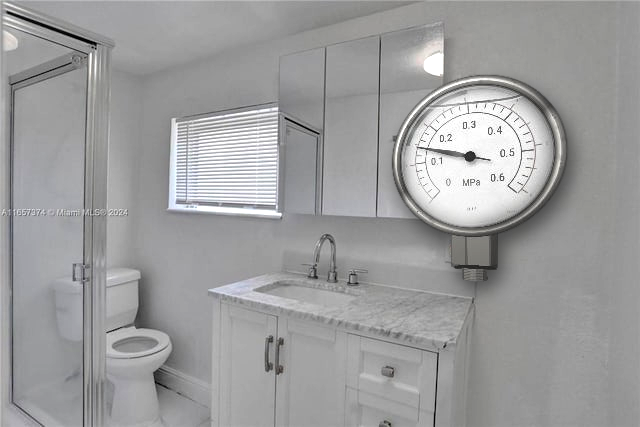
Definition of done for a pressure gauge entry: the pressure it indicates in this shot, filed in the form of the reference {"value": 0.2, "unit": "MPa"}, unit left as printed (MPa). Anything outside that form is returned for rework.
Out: {"value": 0.14, "unit": "MPa"}
